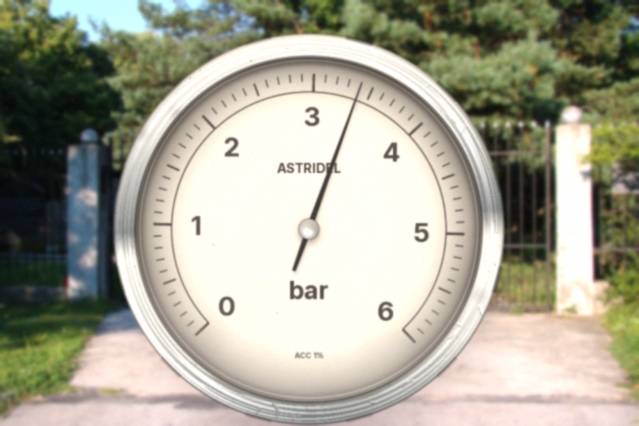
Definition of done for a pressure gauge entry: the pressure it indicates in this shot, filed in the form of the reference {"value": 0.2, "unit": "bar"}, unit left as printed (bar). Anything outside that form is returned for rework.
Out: {"value": 3.4, "unit": "bar"}
